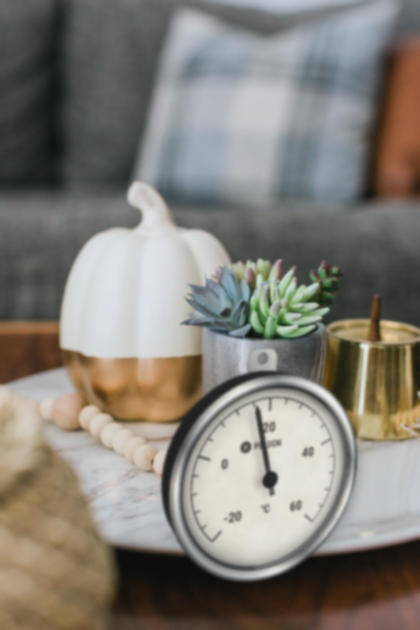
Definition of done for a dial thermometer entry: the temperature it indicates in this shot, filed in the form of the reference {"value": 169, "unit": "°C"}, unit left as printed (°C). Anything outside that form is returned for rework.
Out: {"value": 16, "unit": "°C"}
